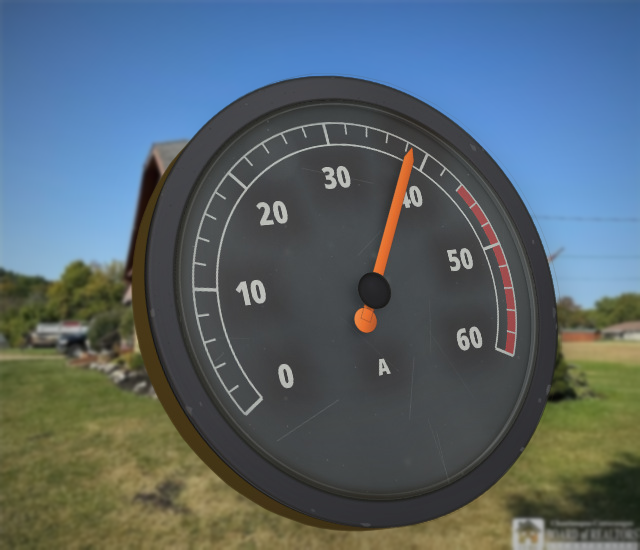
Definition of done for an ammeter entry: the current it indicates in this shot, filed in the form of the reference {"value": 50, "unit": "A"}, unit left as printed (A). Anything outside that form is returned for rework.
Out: {"value": 38, "unit": "A"}
